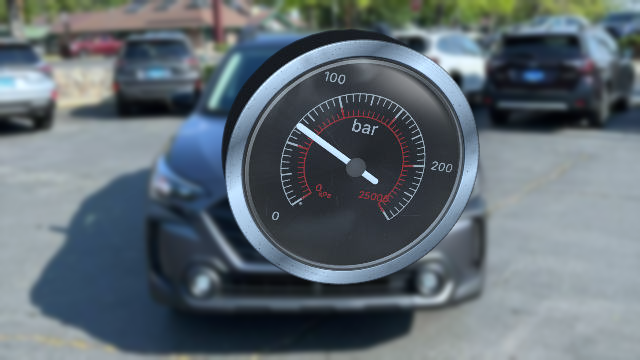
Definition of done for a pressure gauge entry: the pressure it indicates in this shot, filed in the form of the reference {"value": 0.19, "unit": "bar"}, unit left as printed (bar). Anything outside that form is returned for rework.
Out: {"value": 65, "unit": "bar"}
